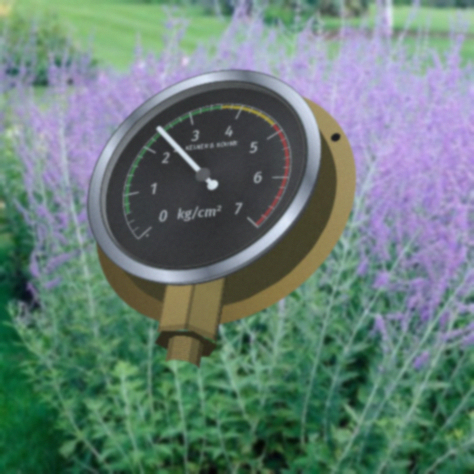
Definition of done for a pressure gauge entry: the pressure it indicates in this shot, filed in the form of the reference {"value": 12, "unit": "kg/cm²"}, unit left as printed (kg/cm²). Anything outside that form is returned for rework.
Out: {"value": 2.4, "unit": "kg/cm²"}
